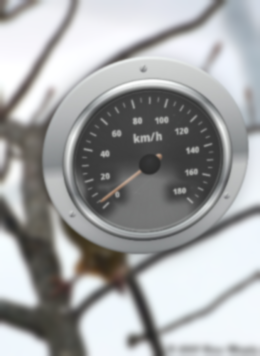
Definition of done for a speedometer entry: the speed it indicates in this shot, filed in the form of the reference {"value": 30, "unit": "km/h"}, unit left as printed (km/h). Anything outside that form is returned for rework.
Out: {"value": 5, "unit": "km/h"}
